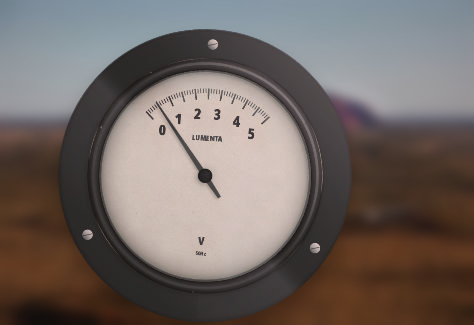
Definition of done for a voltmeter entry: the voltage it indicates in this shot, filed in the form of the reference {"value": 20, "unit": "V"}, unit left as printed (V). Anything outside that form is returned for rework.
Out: {"value": 0.5, "unit": "V"}
